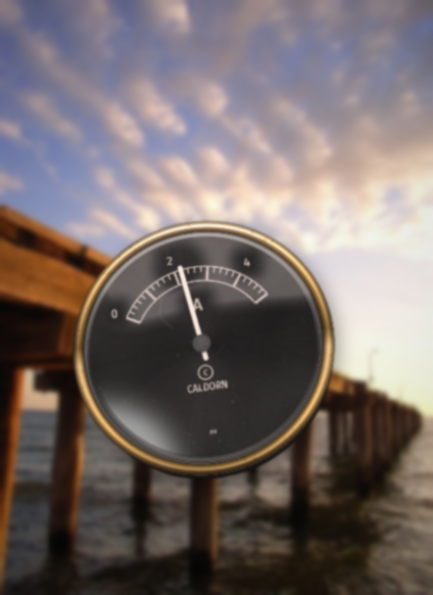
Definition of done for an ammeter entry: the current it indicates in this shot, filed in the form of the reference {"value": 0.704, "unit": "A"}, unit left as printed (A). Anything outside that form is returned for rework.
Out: {"value": 2.2, "unit": "A"}
